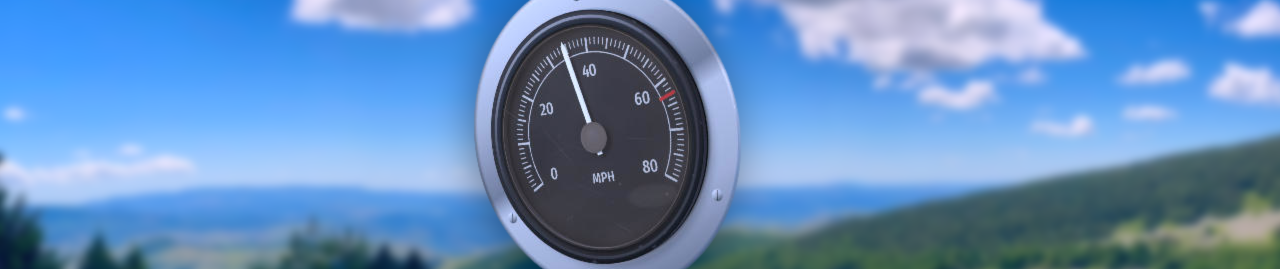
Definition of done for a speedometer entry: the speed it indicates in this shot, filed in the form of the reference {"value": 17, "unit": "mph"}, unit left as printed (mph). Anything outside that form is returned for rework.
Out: {"value": 35, "unit": "mph"}
